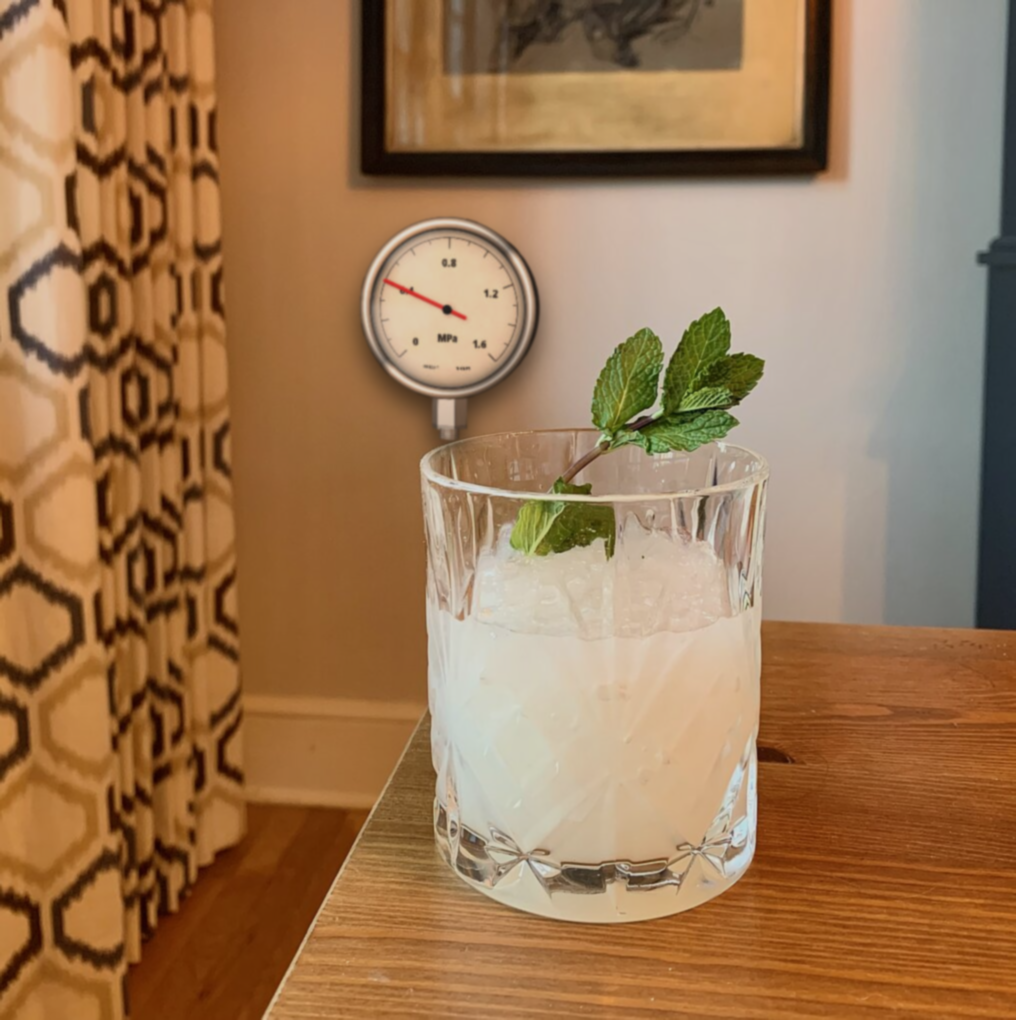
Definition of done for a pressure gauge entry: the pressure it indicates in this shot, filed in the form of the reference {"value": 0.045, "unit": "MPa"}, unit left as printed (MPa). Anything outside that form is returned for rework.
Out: {"value": 0.4, "unit": "MPa"}
